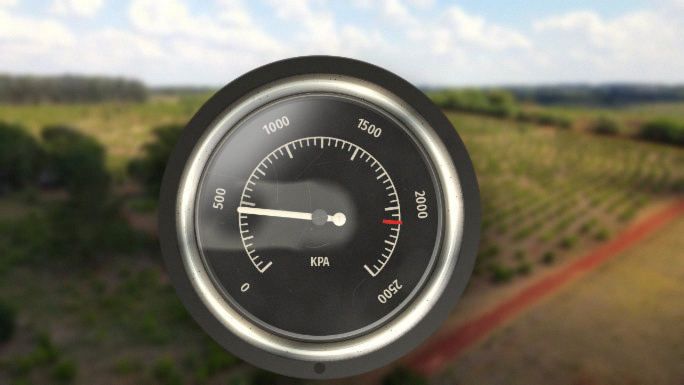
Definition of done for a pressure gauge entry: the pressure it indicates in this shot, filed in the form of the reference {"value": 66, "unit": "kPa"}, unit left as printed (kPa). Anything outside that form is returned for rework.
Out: {"value": 450, "unit": "kPa"}
